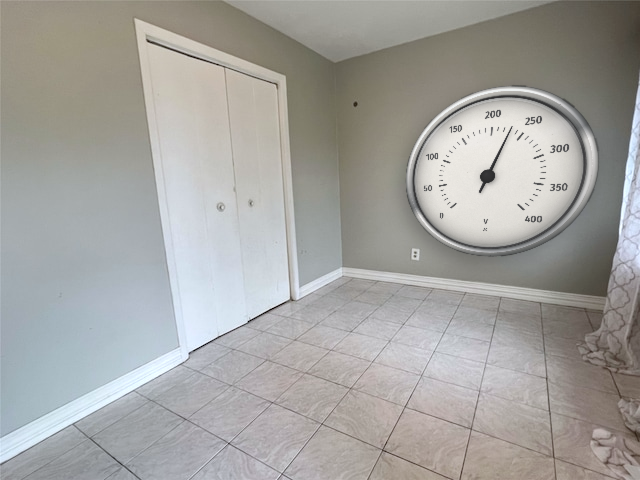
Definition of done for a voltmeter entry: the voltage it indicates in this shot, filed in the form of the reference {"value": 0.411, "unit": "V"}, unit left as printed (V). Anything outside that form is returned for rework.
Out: {"value": 230, "unit": "V"}
